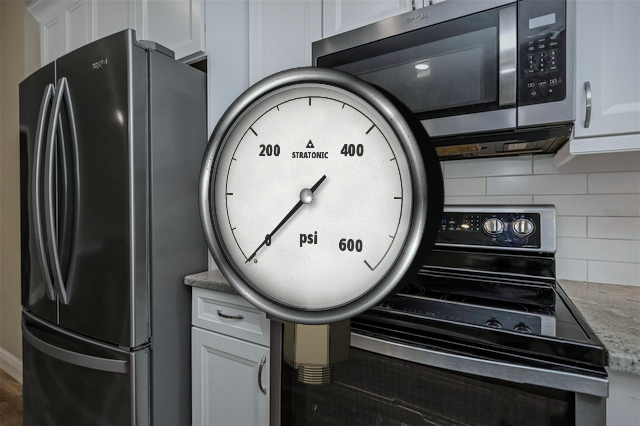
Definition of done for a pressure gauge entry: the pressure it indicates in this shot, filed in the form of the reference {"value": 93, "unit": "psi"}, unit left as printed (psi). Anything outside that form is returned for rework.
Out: {"value": 0, "unit": "psi"}
